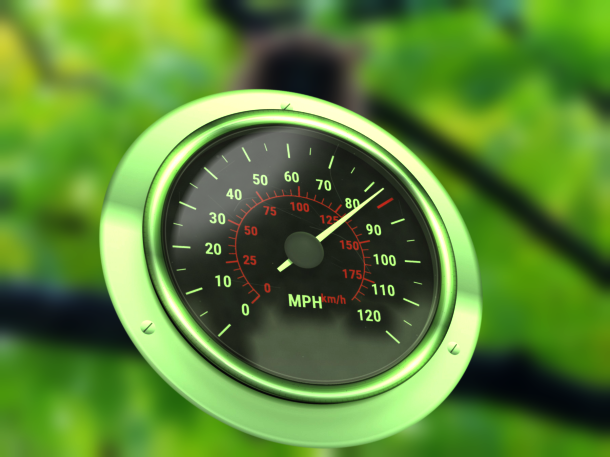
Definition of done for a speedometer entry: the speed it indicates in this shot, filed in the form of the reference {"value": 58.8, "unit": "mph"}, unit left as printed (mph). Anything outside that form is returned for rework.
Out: {"value": 82.5, "unit": "mph"}
